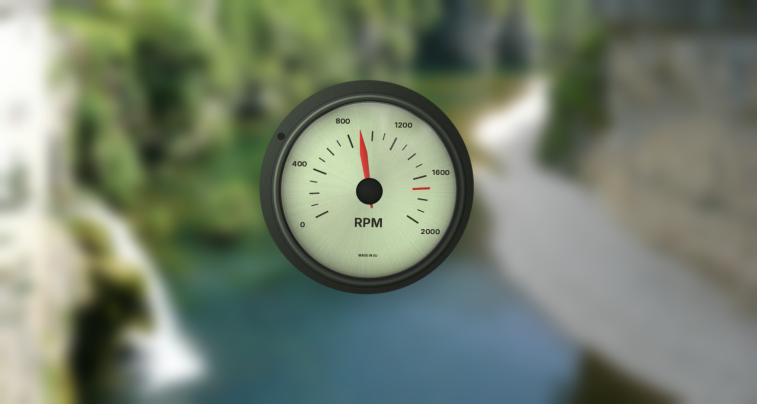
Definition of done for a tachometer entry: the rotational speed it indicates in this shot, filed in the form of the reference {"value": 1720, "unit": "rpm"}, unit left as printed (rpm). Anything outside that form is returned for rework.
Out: {"value": 900, "unit": "rpm"}
